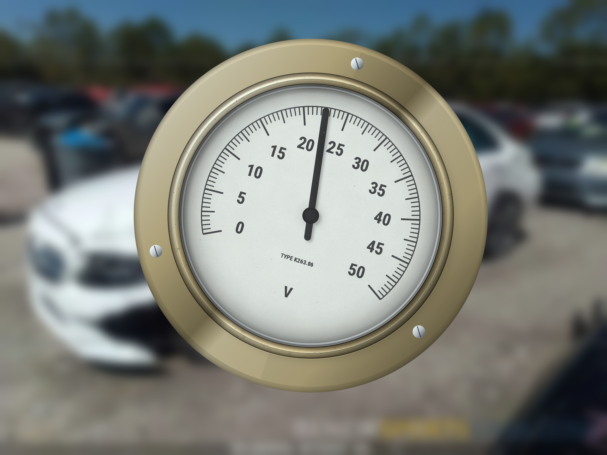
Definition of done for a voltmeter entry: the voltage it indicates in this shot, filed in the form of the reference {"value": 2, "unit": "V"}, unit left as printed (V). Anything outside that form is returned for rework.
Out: {"value": 22.5, "unit": "V"}
